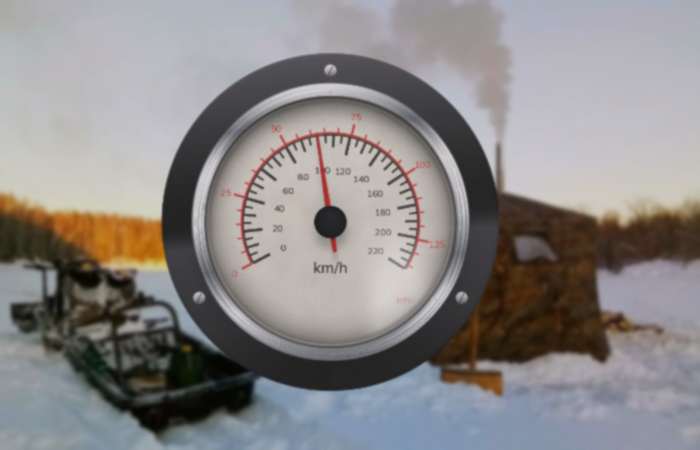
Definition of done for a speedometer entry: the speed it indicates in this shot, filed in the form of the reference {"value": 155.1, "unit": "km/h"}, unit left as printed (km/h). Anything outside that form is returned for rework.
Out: {"value": 100, "unit": "km/h"}
